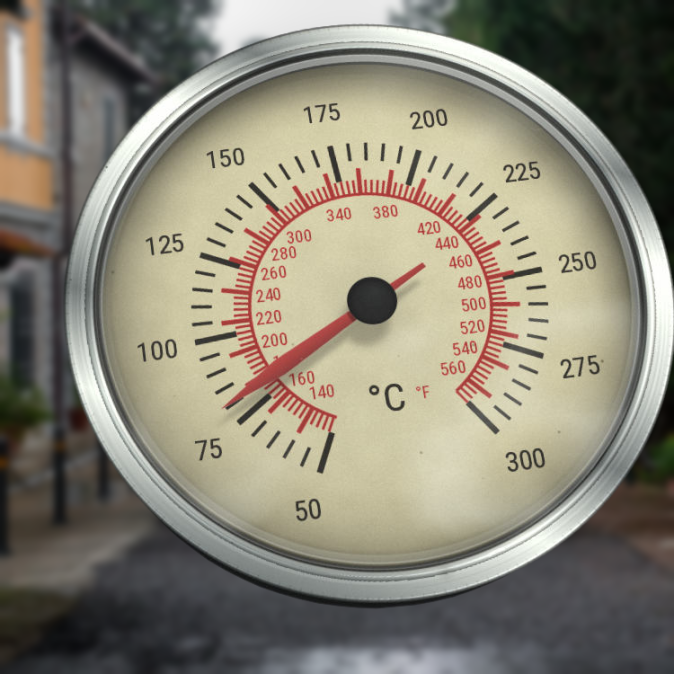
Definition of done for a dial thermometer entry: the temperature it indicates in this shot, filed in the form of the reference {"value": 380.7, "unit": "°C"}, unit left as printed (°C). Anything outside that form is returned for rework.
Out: {"value": 80, "unit": "°C"}
